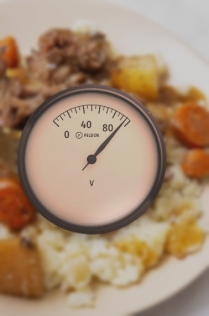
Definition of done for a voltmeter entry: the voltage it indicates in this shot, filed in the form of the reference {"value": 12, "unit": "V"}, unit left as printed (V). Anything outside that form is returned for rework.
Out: {"value": 95, "unit": "V"}
